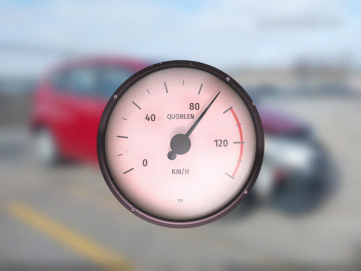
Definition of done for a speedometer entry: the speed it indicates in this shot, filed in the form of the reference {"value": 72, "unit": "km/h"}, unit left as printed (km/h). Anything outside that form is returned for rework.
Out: {"value": 90, "unit": "km/h"}
